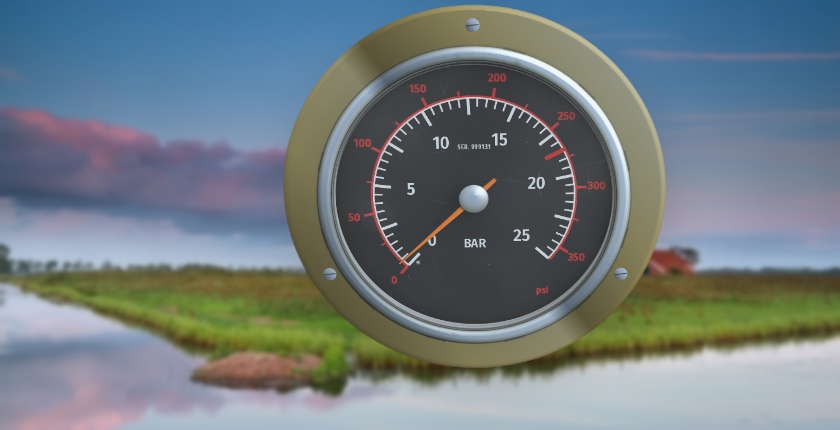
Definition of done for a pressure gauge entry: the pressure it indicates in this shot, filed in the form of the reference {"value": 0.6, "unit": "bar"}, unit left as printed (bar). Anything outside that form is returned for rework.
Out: {"value": 0.5, "unit": "bar"}
